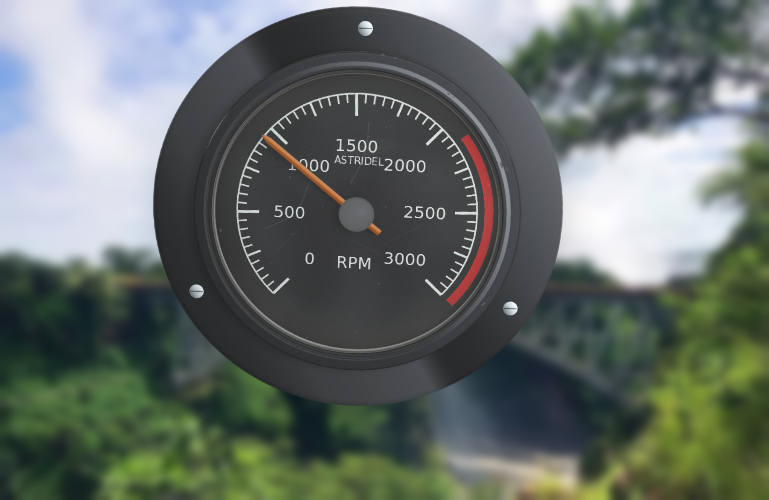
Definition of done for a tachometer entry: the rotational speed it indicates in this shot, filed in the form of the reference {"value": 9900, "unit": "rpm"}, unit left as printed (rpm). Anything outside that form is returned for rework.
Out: {"value": 950, "unit": "rpm"}
